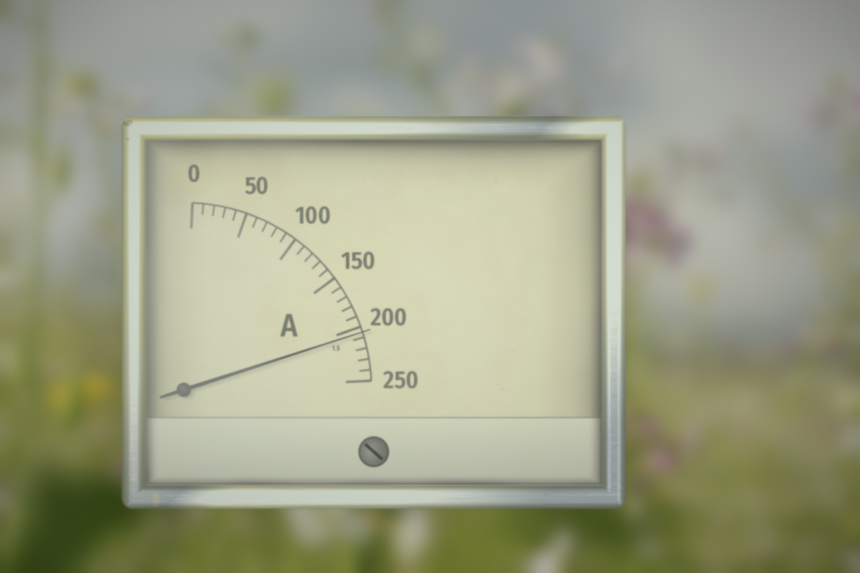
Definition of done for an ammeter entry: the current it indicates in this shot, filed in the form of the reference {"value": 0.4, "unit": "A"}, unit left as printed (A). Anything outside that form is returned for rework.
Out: {"value": 205, "unit": "A"}
